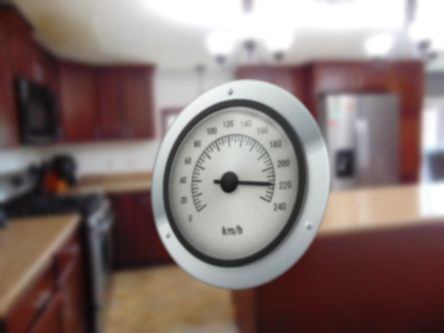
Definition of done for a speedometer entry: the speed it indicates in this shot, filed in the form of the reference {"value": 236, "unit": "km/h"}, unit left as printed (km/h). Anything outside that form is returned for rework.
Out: {"value": 220, "unit": "km/h"}
